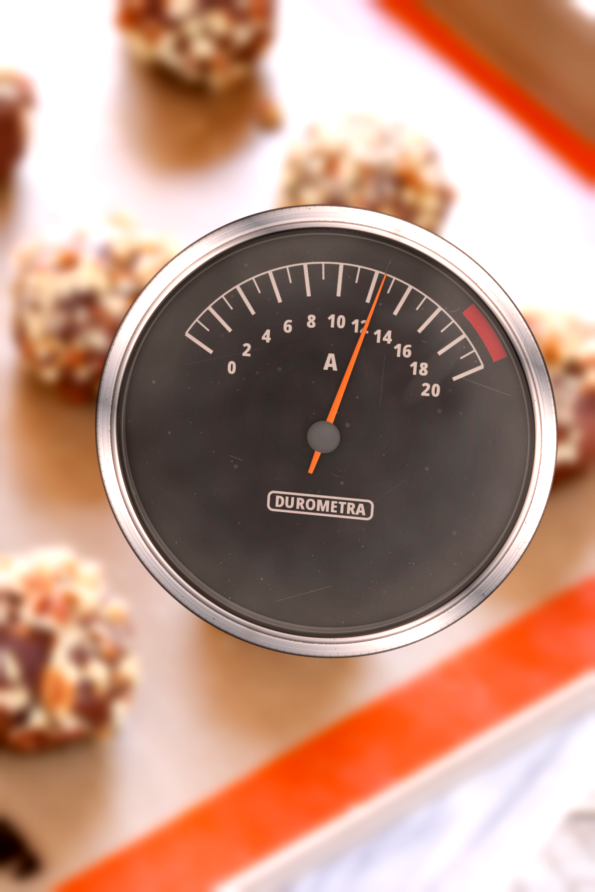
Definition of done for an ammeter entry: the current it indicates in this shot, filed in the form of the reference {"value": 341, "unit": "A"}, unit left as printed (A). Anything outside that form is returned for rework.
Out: {"value": 12.5, "unit": "A"}
